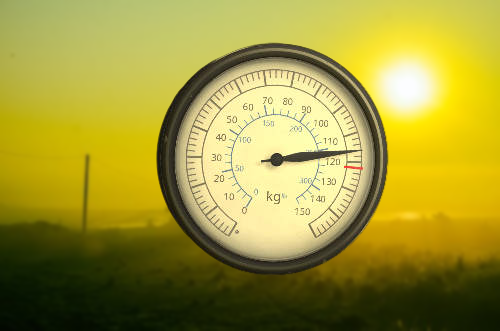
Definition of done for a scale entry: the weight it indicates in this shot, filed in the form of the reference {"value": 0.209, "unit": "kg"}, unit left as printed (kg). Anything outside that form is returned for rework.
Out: {"value": 116, "unit": "kg"}
